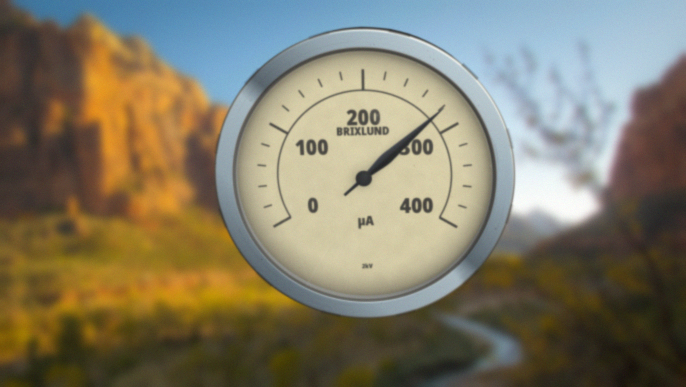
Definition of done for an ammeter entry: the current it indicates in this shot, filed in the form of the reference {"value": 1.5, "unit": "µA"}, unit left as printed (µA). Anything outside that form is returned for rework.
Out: {"value": 280, "unit": "µA"}
